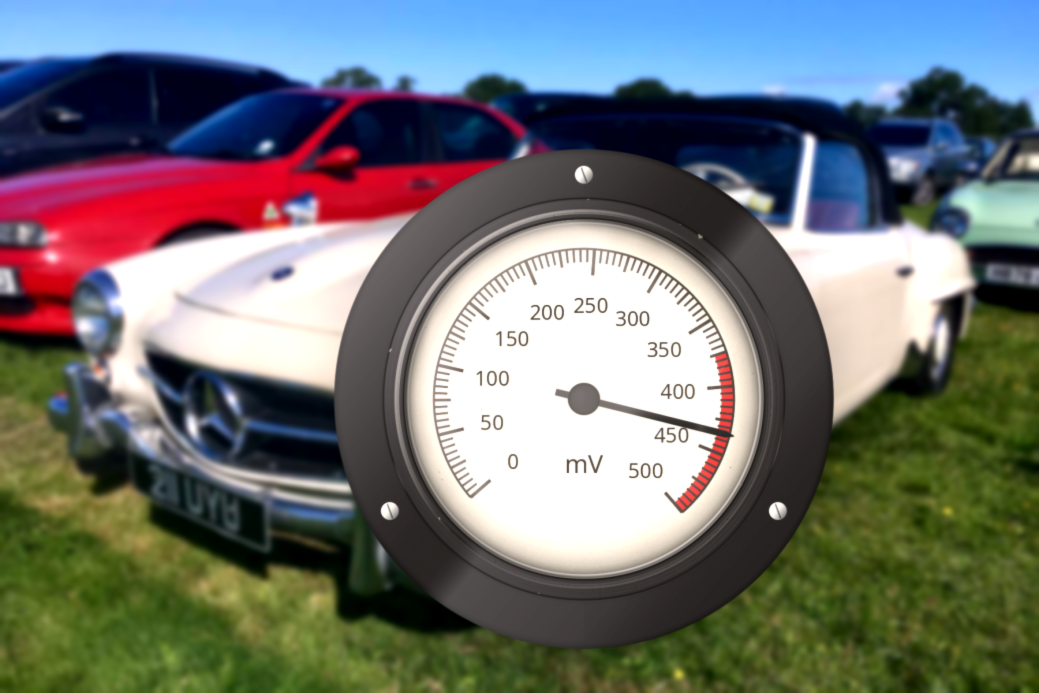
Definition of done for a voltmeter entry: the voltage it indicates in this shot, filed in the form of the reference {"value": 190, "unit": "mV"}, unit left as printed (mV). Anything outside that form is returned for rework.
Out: {"value": 435, "unit": "mV"}
